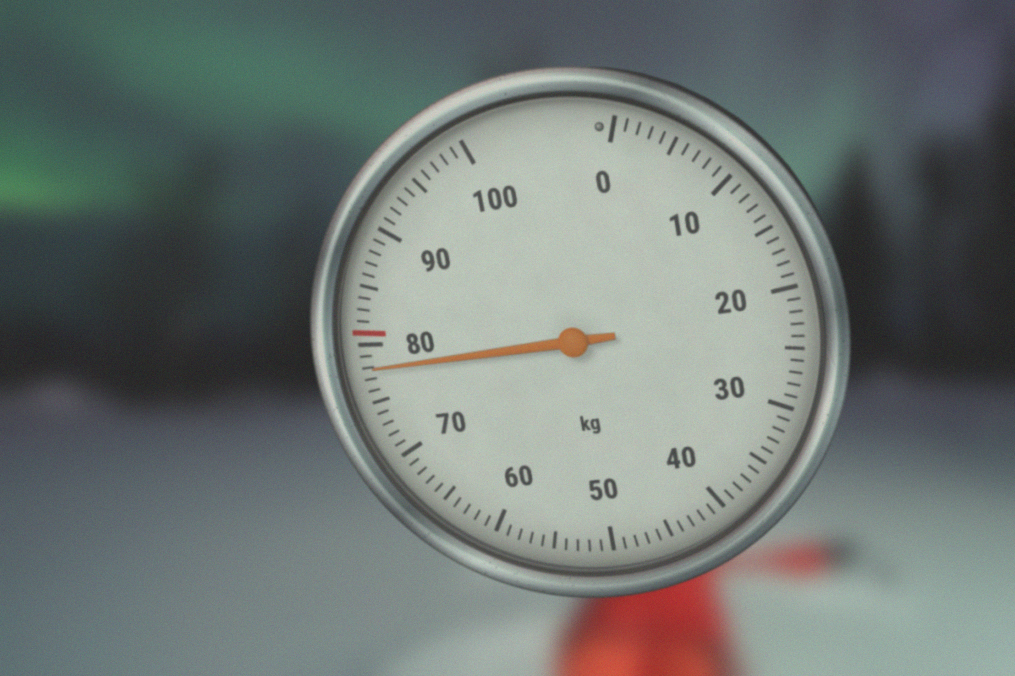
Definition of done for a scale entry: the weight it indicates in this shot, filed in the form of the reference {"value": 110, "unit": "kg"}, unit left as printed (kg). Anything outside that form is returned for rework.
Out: {"value": 78, "unit": "kg"}
